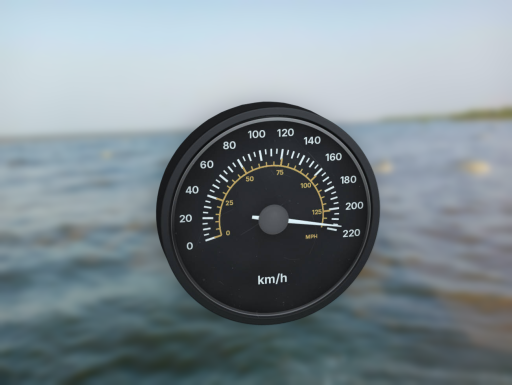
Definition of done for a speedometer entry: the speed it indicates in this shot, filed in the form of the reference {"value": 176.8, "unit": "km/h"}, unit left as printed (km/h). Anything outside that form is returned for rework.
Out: {"value": 215, "unit": "km/h"}
